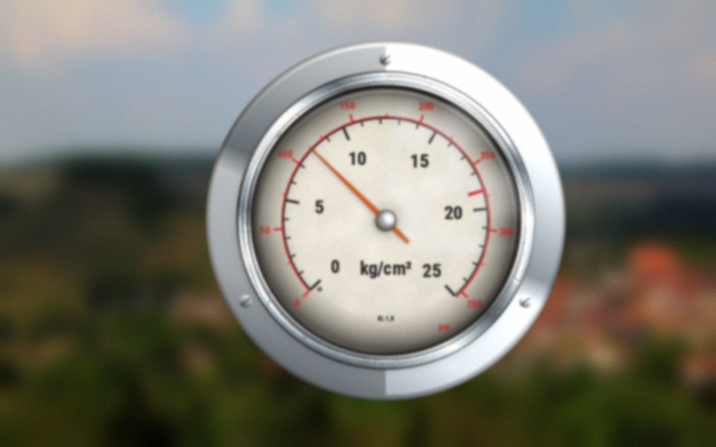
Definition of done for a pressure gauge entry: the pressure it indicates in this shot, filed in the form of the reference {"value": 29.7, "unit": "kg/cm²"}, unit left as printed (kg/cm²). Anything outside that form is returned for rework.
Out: {"value": 8, "unit": "kg/cm²"}
